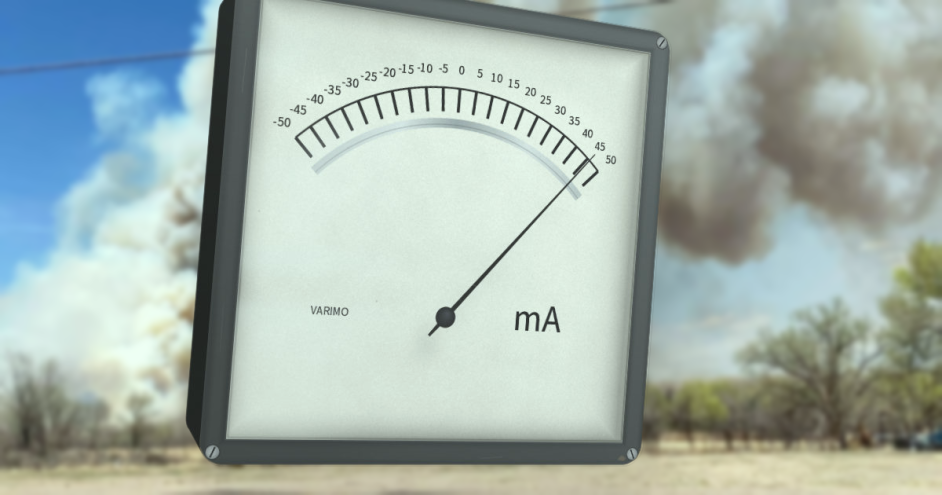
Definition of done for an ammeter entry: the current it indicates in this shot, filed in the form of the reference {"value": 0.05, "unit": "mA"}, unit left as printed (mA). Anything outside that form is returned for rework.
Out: {"value": 45, "unit": "mA"}
